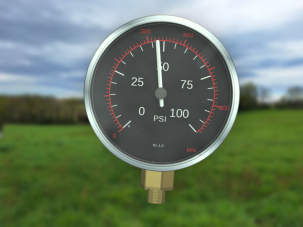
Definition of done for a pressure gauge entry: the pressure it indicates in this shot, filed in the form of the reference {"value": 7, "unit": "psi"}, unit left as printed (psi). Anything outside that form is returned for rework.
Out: {"value": 47.5, "unit": "psi"}
